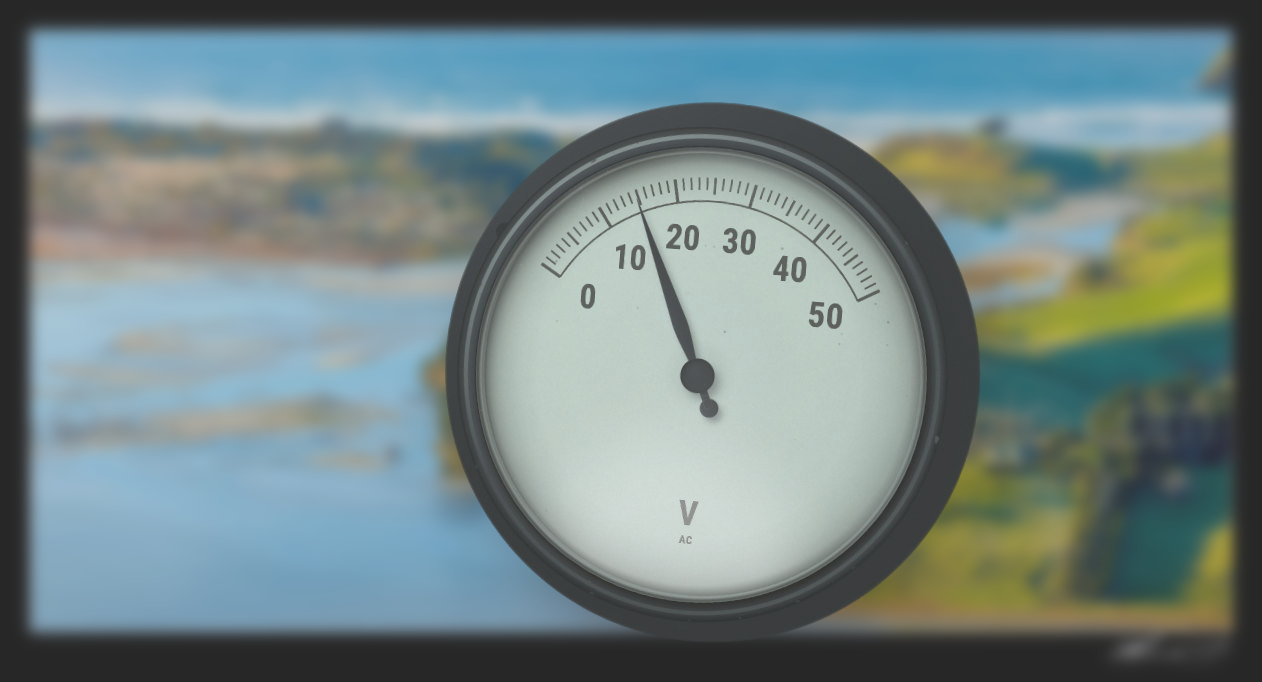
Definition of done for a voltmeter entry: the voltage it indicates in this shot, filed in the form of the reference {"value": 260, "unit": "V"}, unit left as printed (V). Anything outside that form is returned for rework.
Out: {"value": 15, "unit": "V"}
